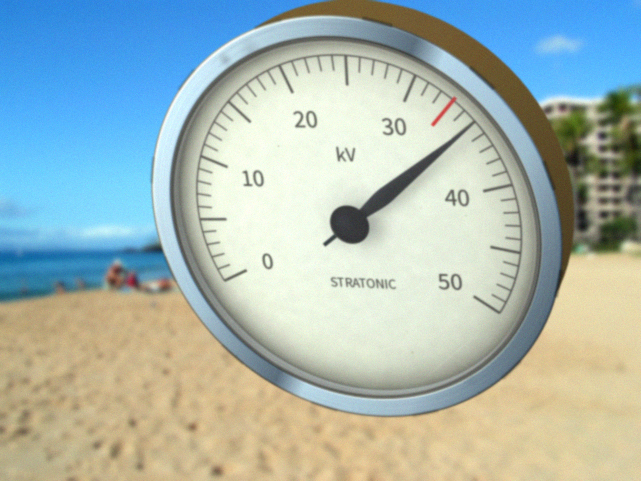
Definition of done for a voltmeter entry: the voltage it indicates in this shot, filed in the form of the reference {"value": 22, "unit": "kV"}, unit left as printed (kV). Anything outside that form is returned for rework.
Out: {"value": 35, "unit": "kV"}
